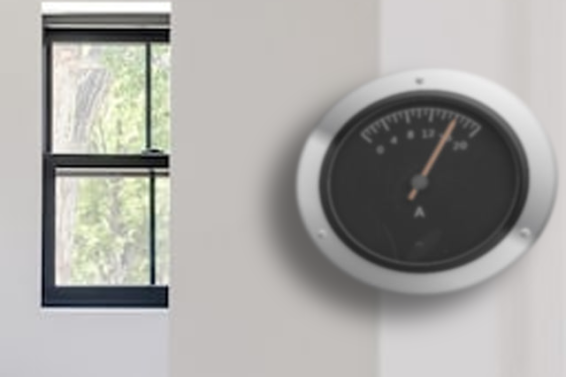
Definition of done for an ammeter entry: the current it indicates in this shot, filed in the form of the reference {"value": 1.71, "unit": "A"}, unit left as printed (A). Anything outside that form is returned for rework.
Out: {"value": 16, "unit": "A"}
